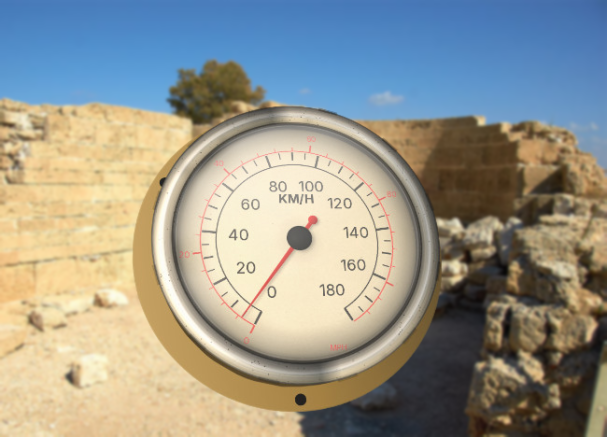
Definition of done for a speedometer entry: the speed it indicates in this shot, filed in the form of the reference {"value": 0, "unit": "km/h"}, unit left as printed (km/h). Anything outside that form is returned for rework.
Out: {"value": 5, "unit": "km/h"}
